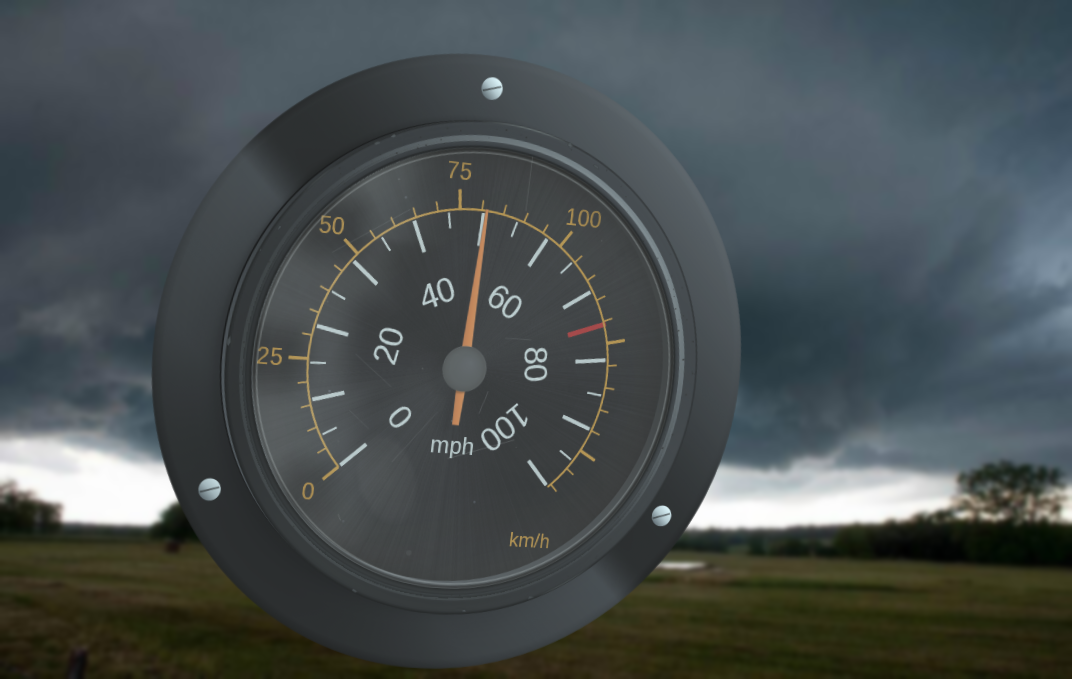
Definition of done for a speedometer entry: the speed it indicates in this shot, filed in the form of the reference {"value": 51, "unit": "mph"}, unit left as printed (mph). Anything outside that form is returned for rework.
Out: {"value": 50, "unit": "mph"}
